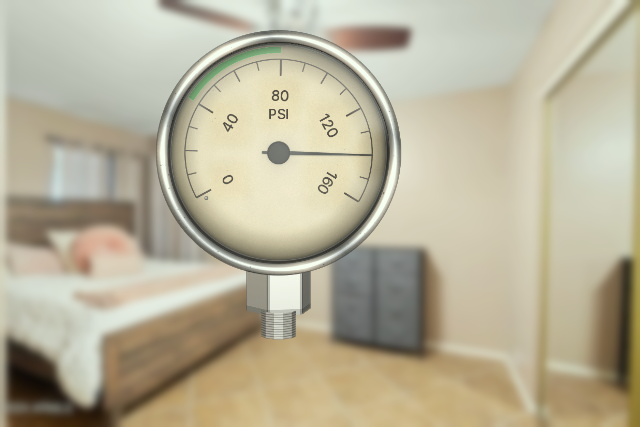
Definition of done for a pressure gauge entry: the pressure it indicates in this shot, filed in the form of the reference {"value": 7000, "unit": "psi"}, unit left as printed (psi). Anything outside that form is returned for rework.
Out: {"value": 140, "unit": "psi"}
